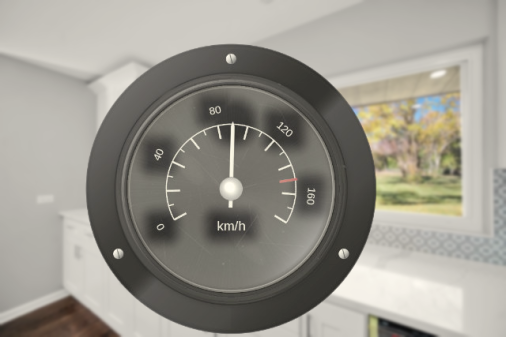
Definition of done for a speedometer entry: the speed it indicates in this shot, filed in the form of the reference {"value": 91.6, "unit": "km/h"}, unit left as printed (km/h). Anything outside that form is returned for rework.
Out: {"value": 90, "unit": "km/h"}
